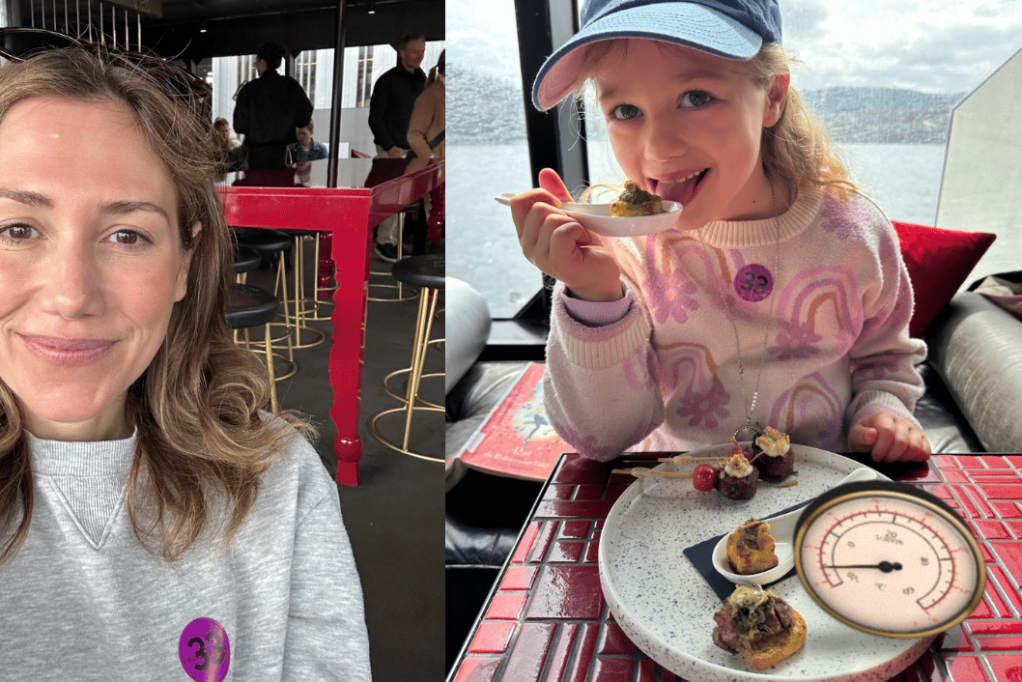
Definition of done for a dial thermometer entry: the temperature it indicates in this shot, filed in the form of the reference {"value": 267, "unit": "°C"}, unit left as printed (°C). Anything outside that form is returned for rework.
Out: {"value": -12, "unit": "°C"}
